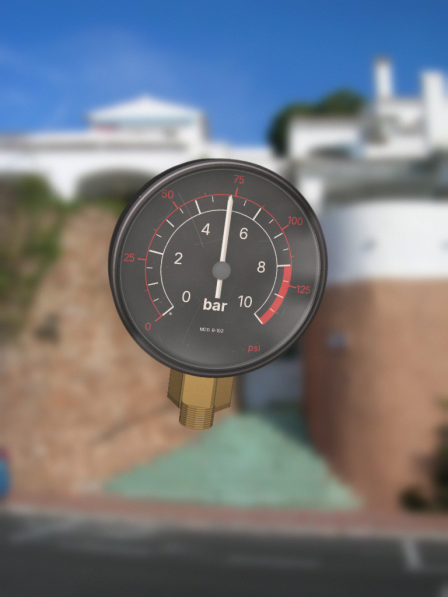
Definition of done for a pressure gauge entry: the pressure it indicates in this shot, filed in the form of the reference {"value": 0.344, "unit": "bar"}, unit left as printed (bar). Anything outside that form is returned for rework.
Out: {"value": 5, "unit": "bar"}
